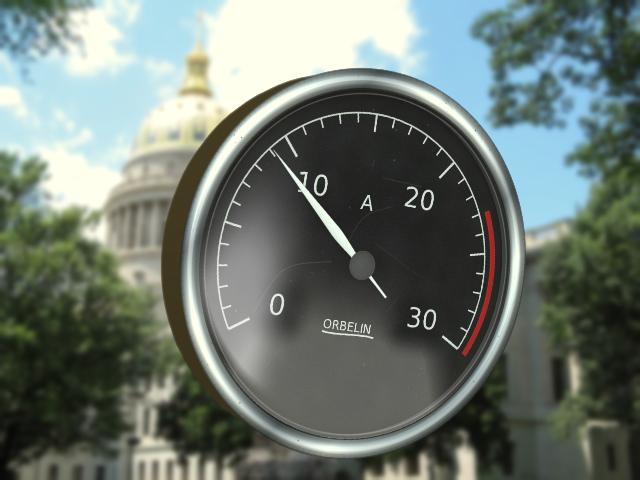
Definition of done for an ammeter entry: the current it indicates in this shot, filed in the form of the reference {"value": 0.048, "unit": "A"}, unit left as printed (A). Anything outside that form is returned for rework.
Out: {"value": 9, "unit": "A"}
